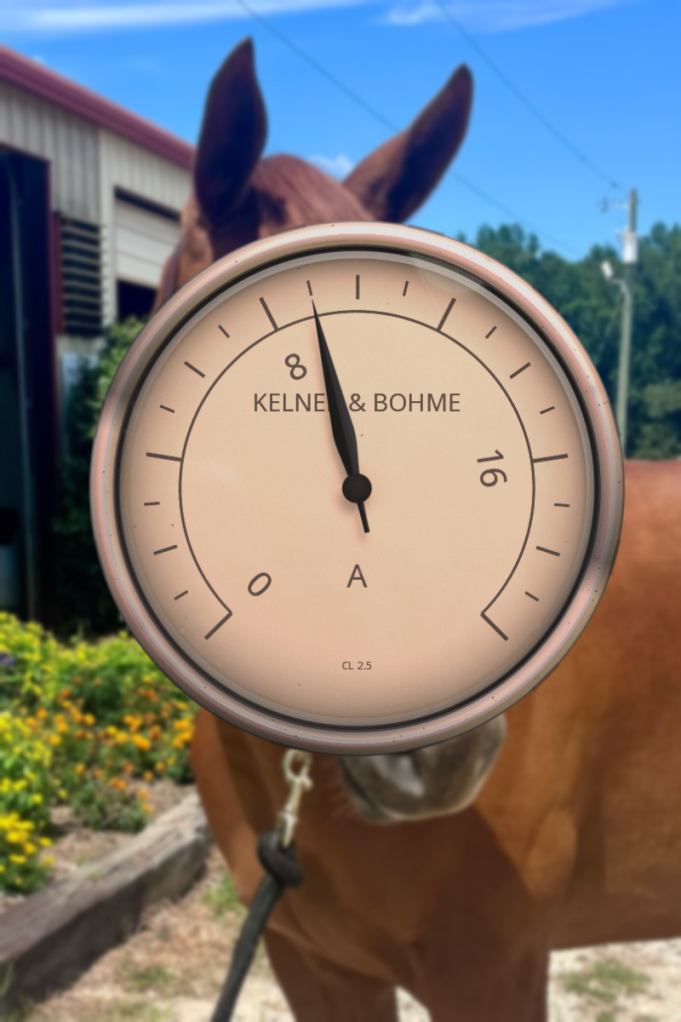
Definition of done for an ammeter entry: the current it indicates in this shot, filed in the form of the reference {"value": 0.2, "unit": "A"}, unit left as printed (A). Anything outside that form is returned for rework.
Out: {"value": 9, "unit": "A"}
